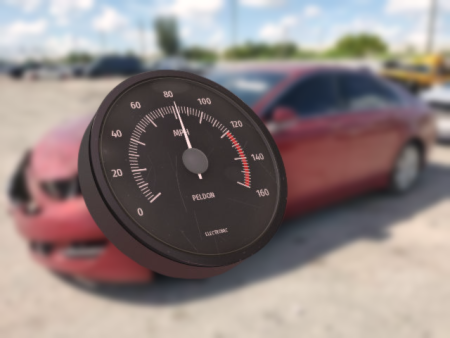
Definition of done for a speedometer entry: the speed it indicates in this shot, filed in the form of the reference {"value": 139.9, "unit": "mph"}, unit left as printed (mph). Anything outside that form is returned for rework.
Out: {"value": 80, "unit": "mph"}
